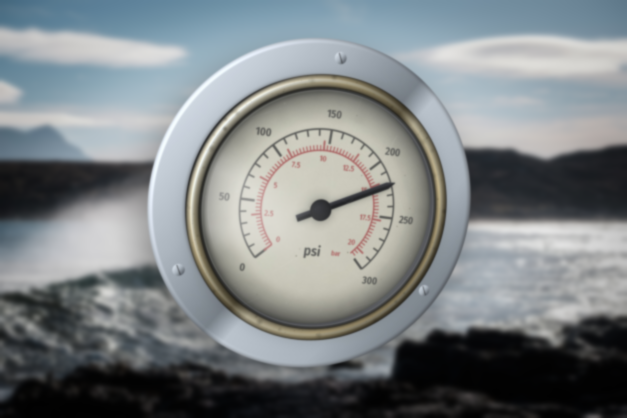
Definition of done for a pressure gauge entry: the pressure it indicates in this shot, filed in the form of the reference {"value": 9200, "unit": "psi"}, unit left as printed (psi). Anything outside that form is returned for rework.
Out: {"value": 220, "unit": "psi"}
